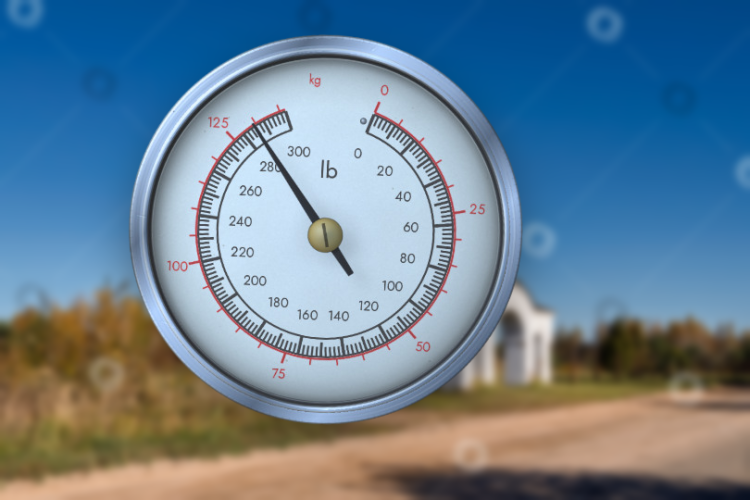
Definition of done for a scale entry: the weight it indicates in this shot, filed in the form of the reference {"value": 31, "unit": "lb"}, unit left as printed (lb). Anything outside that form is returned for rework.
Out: {"value": 286, "unit": "lb"}
